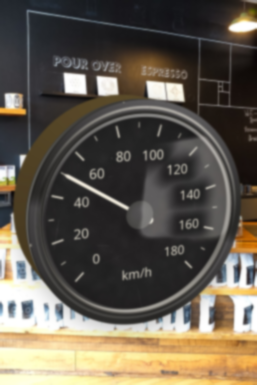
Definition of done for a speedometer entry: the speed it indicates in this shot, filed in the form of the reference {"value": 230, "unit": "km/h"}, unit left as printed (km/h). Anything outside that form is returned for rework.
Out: {"value": 50, "unit": "km/h"}
